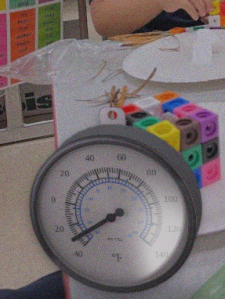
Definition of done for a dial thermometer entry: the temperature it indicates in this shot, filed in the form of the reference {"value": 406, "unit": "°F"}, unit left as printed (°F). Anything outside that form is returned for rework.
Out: {"value": -30, "unit": "°F"}
